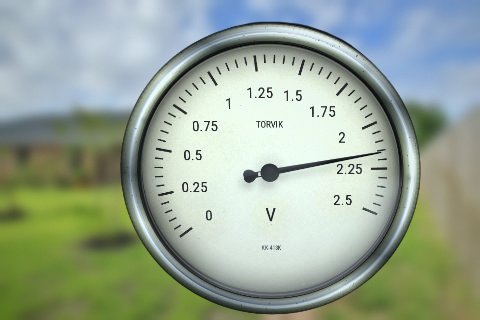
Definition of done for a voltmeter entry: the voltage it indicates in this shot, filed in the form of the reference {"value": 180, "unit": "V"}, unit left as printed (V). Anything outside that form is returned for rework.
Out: {"value": 2.15, "unit": "V"}
